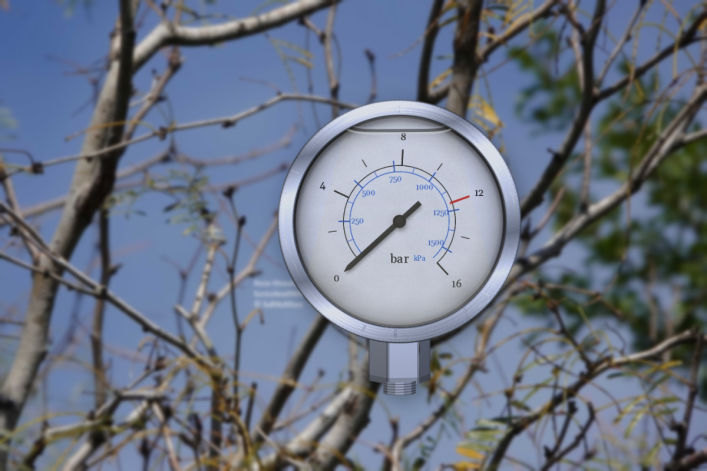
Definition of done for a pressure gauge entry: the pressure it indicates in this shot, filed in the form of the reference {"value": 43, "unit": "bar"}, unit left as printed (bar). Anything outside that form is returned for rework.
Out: {"value": 0, "unit": "bar"}
